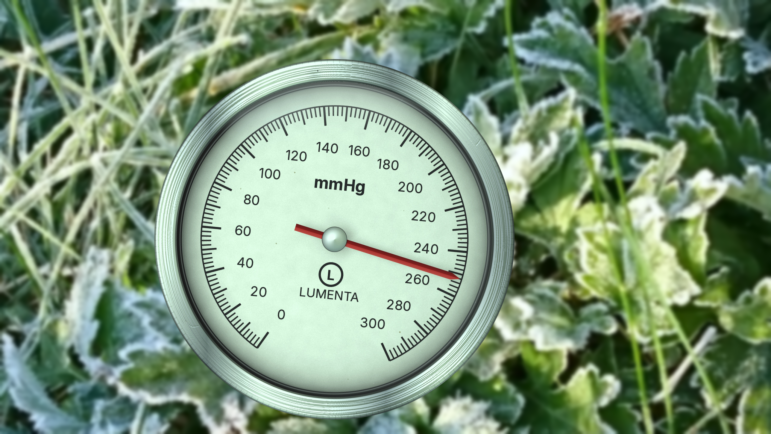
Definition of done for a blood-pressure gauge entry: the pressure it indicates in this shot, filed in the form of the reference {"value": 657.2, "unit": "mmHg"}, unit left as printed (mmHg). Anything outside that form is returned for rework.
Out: {"value": 252, "unit": "mmHg"}
